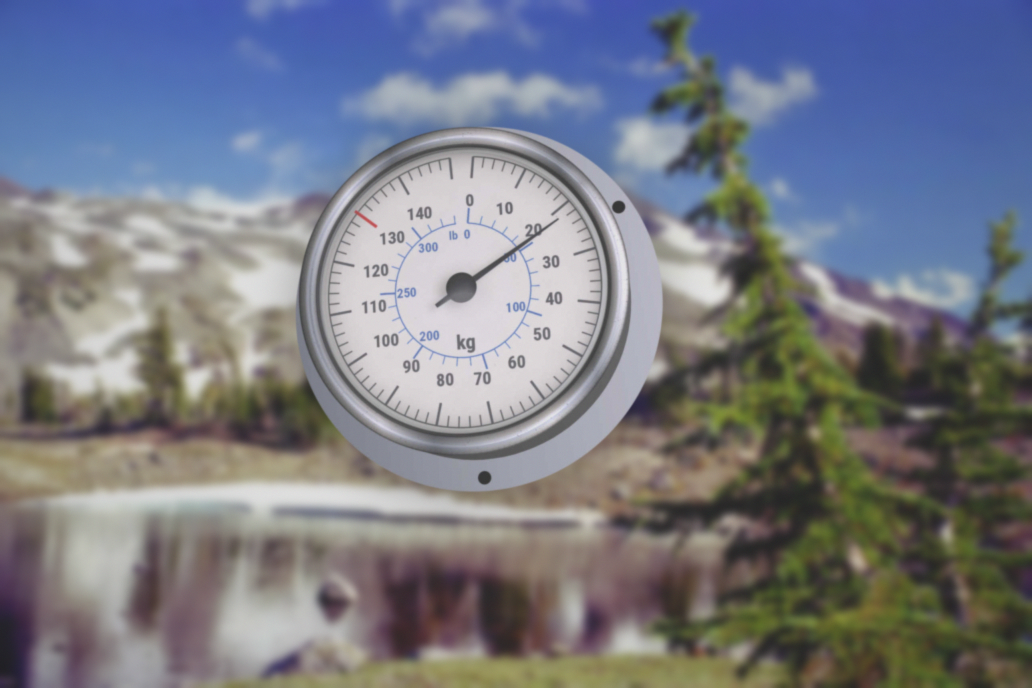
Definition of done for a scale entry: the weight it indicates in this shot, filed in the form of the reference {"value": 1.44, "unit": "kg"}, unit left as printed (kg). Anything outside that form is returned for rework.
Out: {"value": 22, "unit": "kg"}
